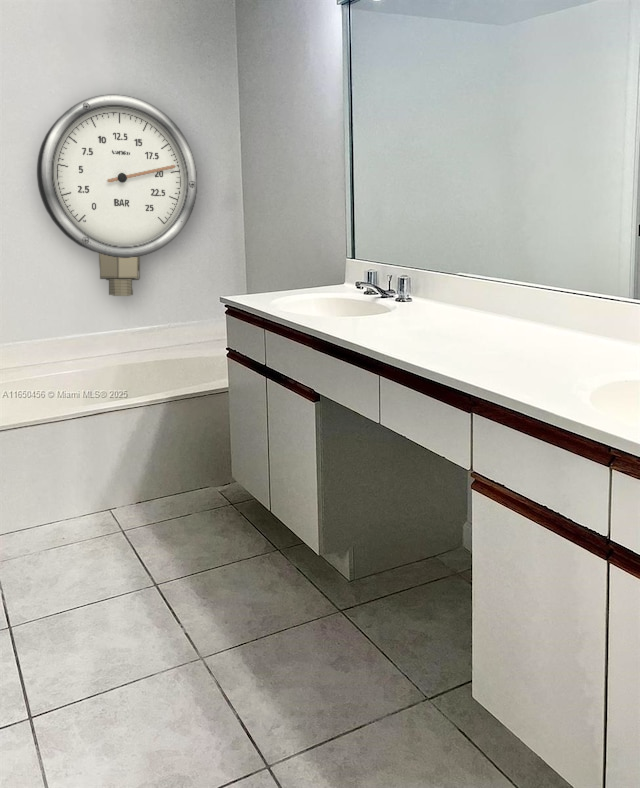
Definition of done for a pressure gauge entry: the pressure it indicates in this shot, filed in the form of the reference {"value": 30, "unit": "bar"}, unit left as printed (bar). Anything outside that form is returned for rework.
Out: {"value": 19.5, "unit": "bar"}
